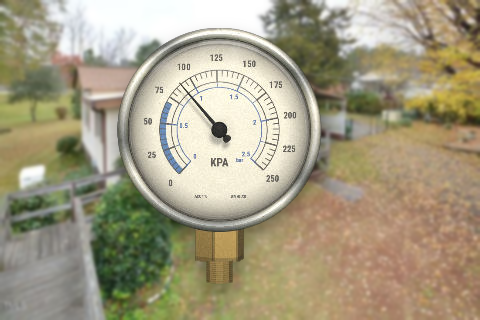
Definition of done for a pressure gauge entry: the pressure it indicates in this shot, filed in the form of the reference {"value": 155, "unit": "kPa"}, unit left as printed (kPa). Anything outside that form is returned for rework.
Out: {"value": 90, "unit": "kPa"}
